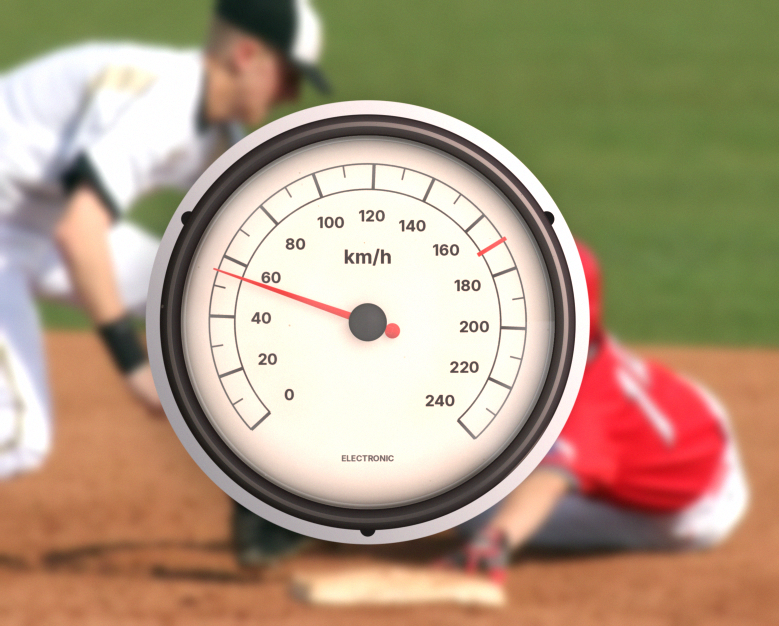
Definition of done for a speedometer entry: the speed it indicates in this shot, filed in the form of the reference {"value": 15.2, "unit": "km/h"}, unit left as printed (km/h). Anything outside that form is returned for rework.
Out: {"value": 55, "unit": "km/h"}
